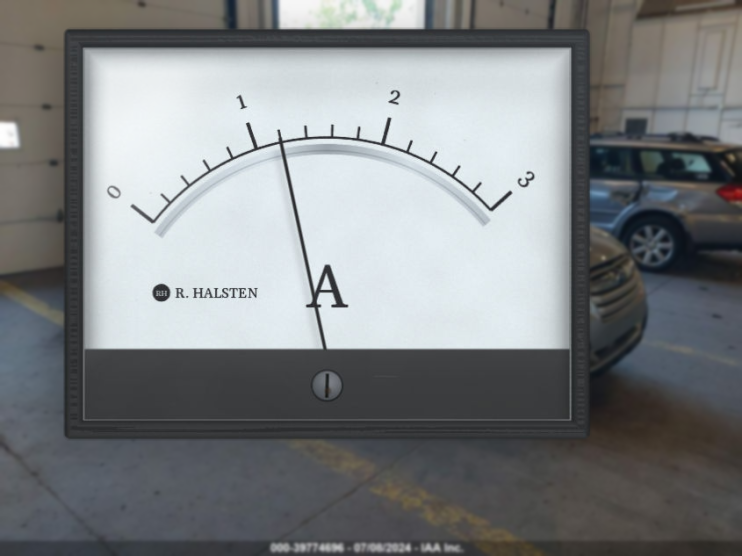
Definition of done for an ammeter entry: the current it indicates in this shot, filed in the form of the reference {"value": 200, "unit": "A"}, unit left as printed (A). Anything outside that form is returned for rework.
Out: {"value": 1.2, "unit": "A"}
